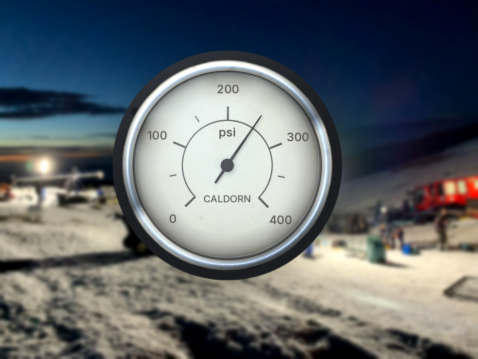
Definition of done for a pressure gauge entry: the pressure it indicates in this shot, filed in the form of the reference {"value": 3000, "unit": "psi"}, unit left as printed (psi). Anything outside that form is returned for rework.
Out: {"value": 250, "unit": "psi"}
